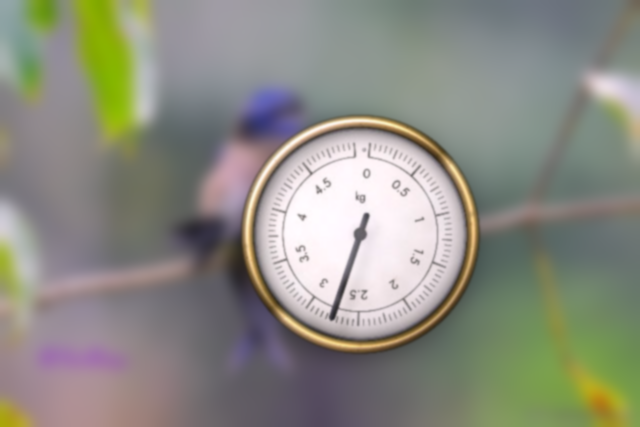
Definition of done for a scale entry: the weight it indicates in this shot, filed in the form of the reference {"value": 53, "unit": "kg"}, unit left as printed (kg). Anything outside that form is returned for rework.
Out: {"value": 2.75, "unit": "kg"}
